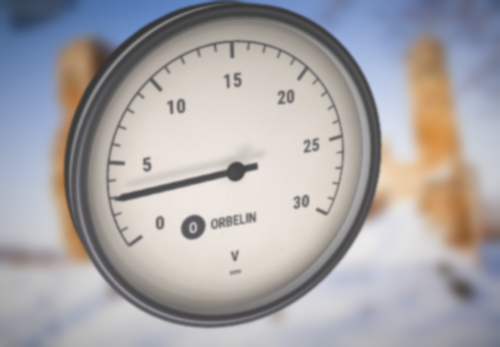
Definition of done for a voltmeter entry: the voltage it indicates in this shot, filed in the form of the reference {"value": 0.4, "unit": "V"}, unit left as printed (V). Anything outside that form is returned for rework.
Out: {"value": 3, "unit": "V"}
